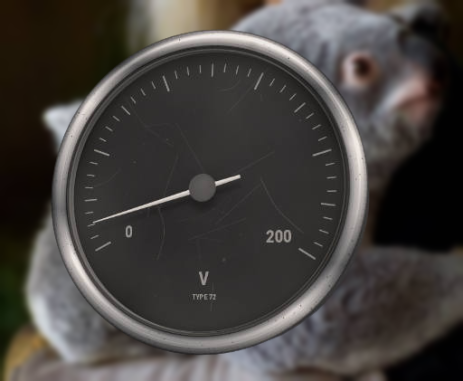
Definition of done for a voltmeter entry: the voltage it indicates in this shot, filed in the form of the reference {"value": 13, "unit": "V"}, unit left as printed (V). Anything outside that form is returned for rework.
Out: {"value": 10, "unit": "V"}
